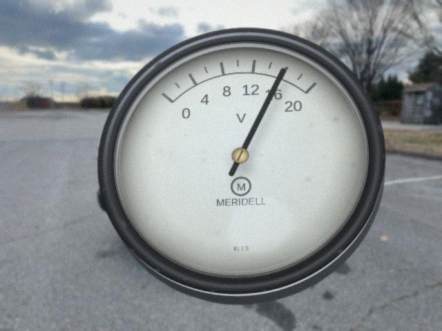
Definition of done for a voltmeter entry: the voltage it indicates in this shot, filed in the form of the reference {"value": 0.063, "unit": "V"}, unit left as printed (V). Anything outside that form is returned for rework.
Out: {"value": 16, "unit": "V"}
